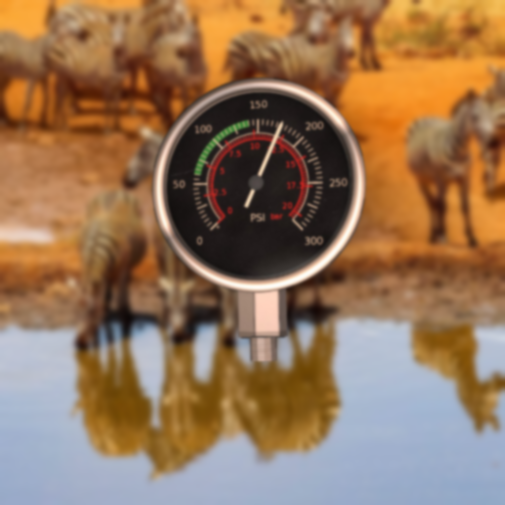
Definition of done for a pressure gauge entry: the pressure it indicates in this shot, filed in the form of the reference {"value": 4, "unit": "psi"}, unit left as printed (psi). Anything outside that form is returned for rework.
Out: {"value": 175, "unit": "psi"}
